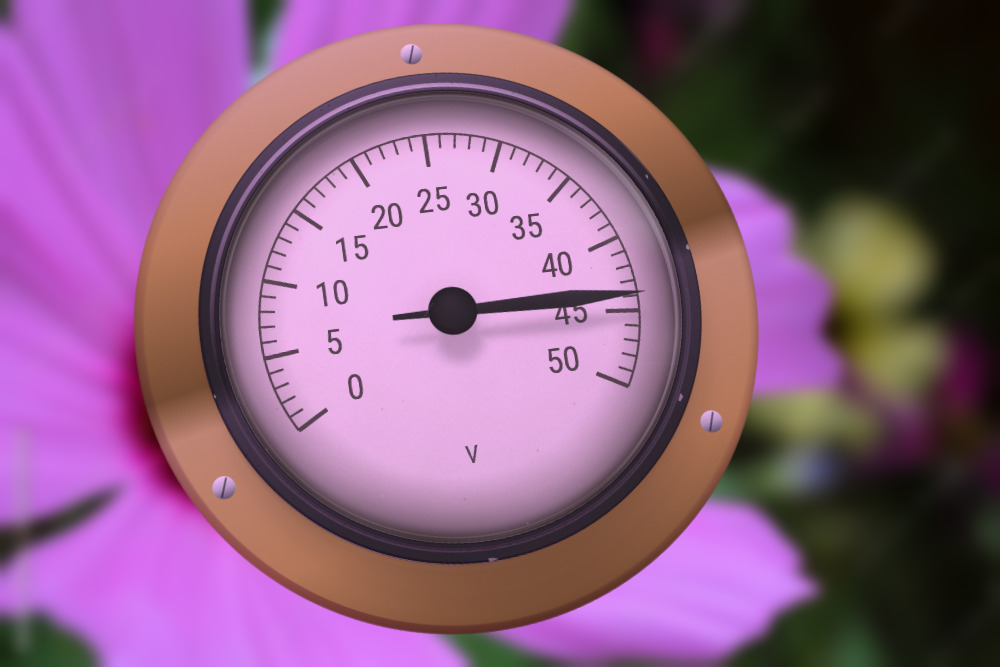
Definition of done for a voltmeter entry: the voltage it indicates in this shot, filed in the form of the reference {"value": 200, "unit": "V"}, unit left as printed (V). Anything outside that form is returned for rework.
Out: {"value": 44, "unit": "V"}
